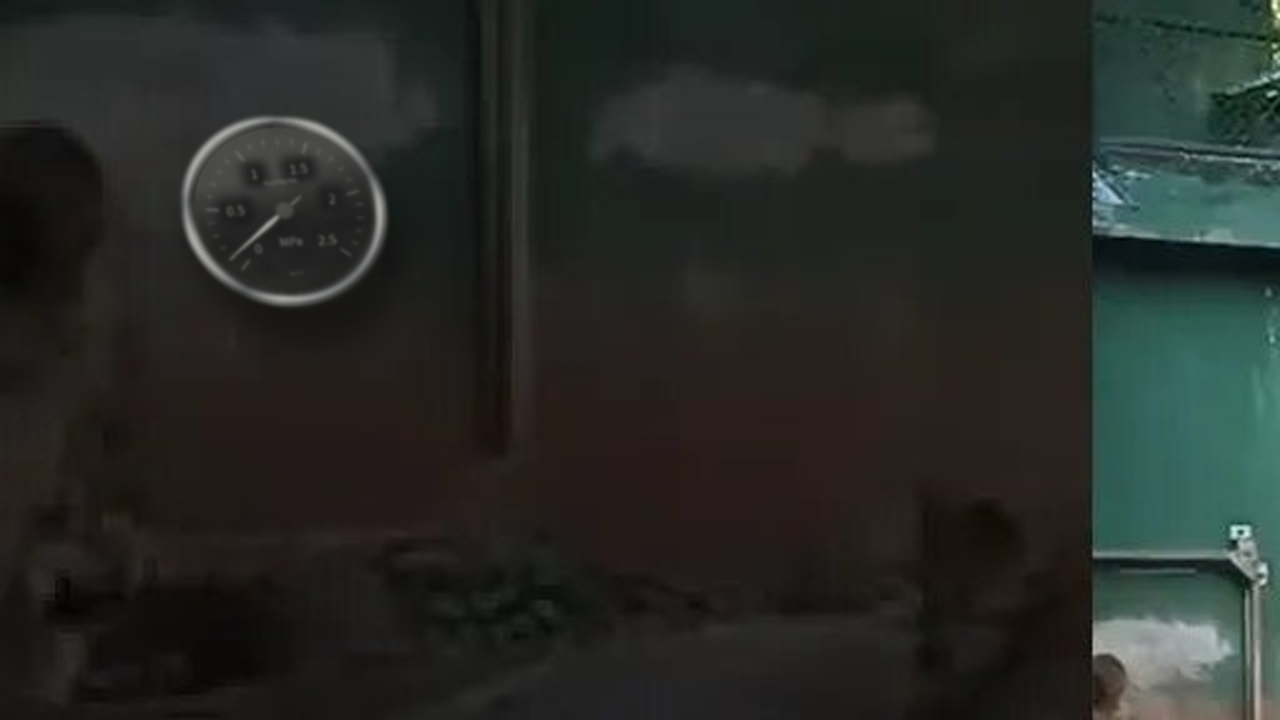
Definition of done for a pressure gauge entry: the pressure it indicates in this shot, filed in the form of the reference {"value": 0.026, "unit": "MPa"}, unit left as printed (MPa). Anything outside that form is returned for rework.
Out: {"value": 0.1, "unit": "MPa"}
